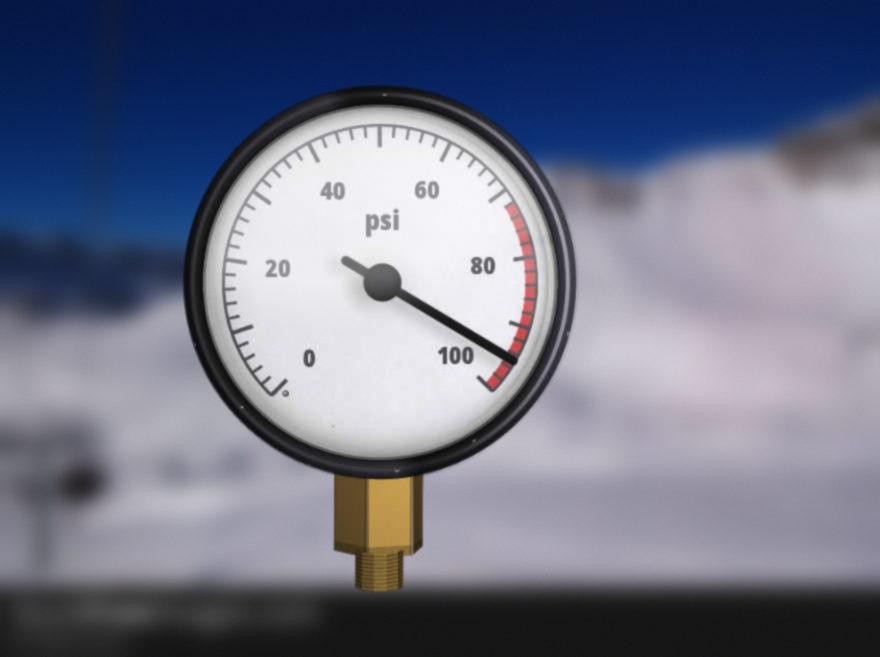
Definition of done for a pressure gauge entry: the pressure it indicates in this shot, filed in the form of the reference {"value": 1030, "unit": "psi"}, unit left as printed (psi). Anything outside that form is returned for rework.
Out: {"value": 95, "unit": "psi"}
